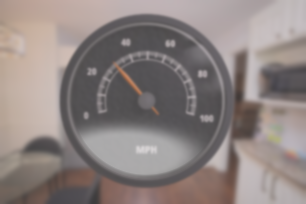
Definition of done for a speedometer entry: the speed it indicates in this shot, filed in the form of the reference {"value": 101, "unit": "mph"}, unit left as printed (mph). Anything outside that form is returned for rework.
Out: {"value": 30, "unit": "mph"}
